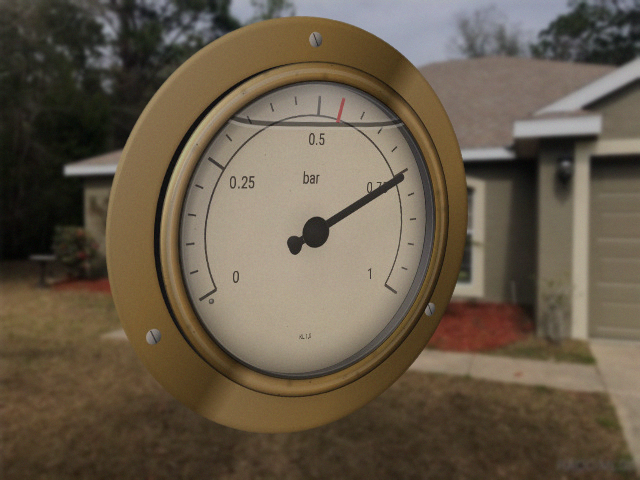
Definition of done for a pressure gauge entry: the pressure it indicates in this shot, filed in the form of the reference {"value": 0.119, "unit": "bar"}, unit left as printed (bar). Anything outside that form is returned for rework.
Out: {"value": 0.75, "unit": "bar"}
